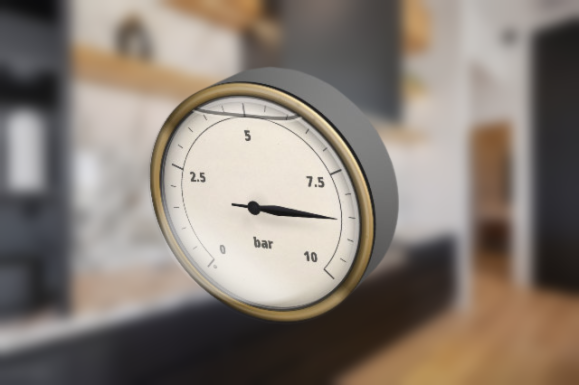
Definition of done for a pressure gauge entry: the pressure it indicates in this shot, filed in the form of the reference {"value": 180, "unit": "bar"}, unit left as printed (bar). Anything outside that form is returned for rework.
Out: {"value": 8.5, "unit": "bar"}
